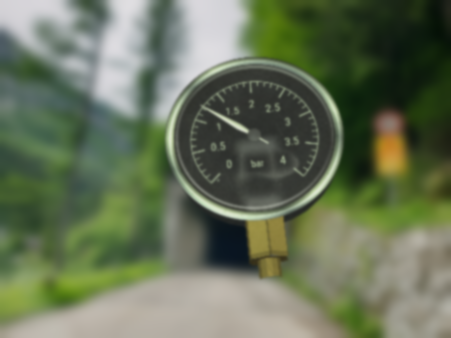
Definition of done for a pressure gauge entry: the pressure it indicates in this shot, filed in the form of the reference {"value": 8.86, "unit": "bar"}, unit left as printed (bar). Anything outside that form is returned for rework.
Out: {"value": 1.2, "unit": "bar"}
